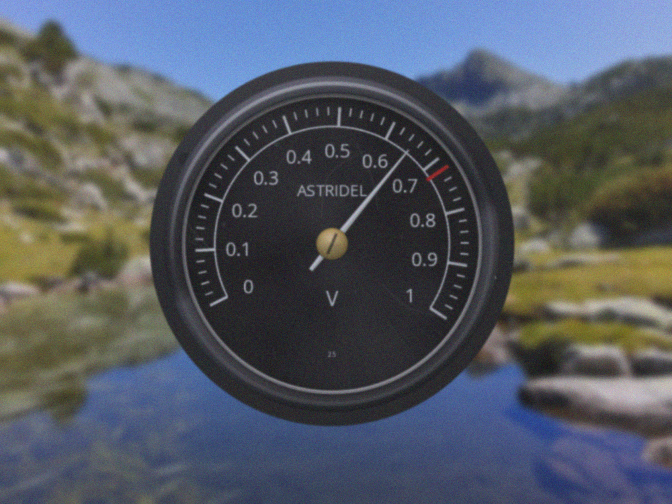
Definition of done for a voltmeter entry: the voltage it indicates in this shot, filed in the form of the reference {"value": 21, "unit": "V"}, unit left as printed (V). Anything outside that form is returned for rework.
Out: {"value": 0.65, "unit": "V"}
